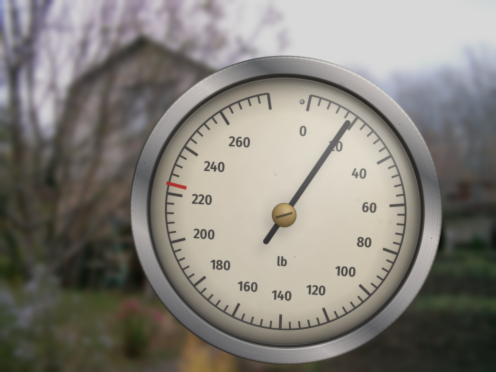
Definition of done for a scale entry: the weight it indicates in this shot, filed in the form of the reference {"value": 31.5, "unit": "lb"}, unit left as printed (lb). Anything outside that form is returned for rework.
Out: {"value": 18, "unit": "lb"}
